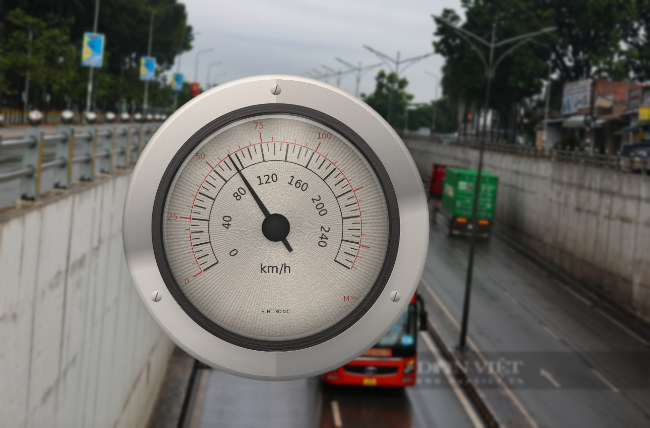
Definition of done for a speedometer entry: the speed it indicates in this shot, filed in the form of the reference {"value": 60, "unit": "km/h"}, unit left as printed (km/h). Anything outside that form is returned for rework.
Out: {"value": 95, "unit": "km/h"}
